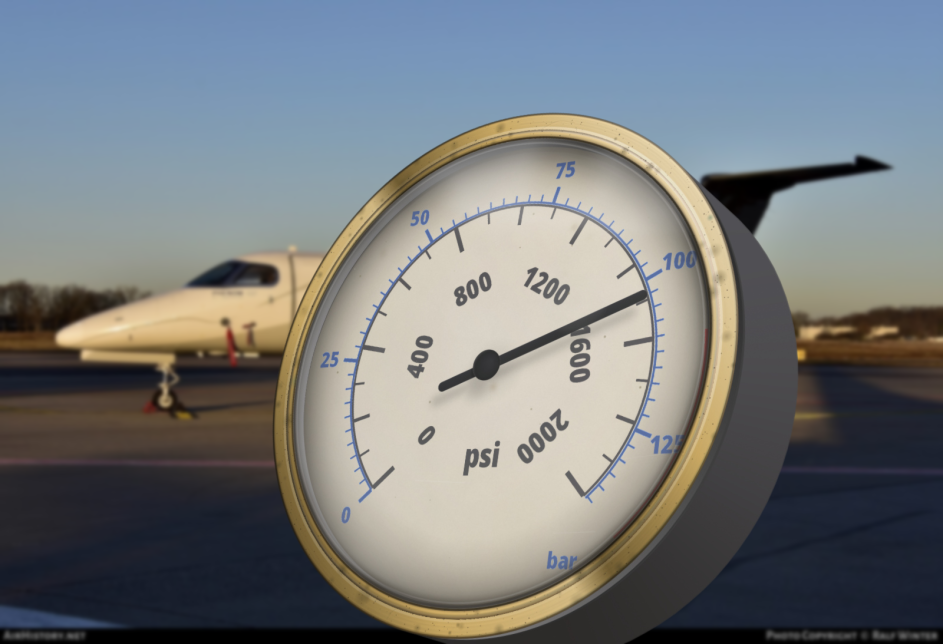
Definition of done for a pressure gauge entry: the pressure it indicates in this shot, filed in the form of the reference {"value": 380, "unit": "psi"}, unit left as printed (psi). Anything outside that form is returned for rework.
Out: {"value": 1500, "unit": "psi"}
